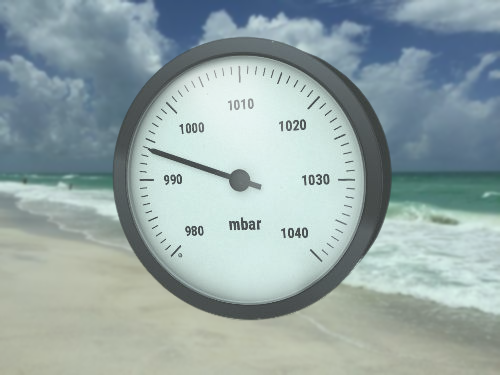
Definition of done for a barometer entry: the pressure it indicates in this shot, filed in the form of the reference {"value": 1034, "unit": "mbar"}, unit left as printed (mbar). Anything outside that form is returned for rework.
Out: {"value": 994, "unit": "mbar"}
